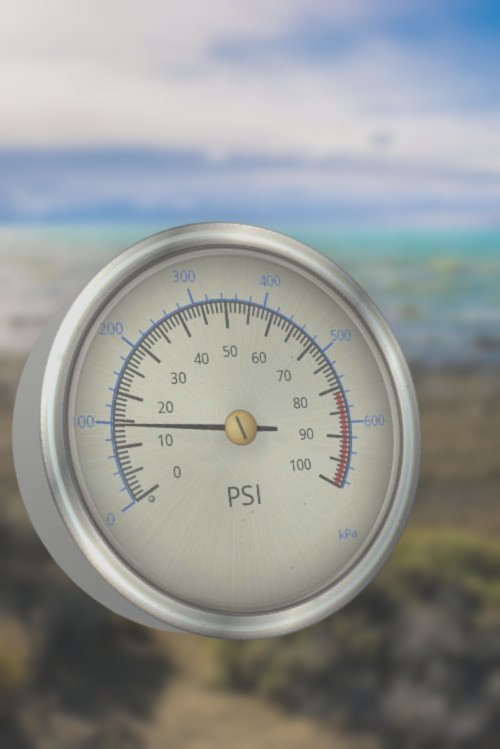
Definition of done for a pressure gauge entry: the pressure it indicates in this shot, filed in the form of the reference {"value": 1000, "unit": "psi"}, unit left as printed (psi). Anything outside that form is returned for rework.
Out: {"value": 14, "unit": "psi"}
